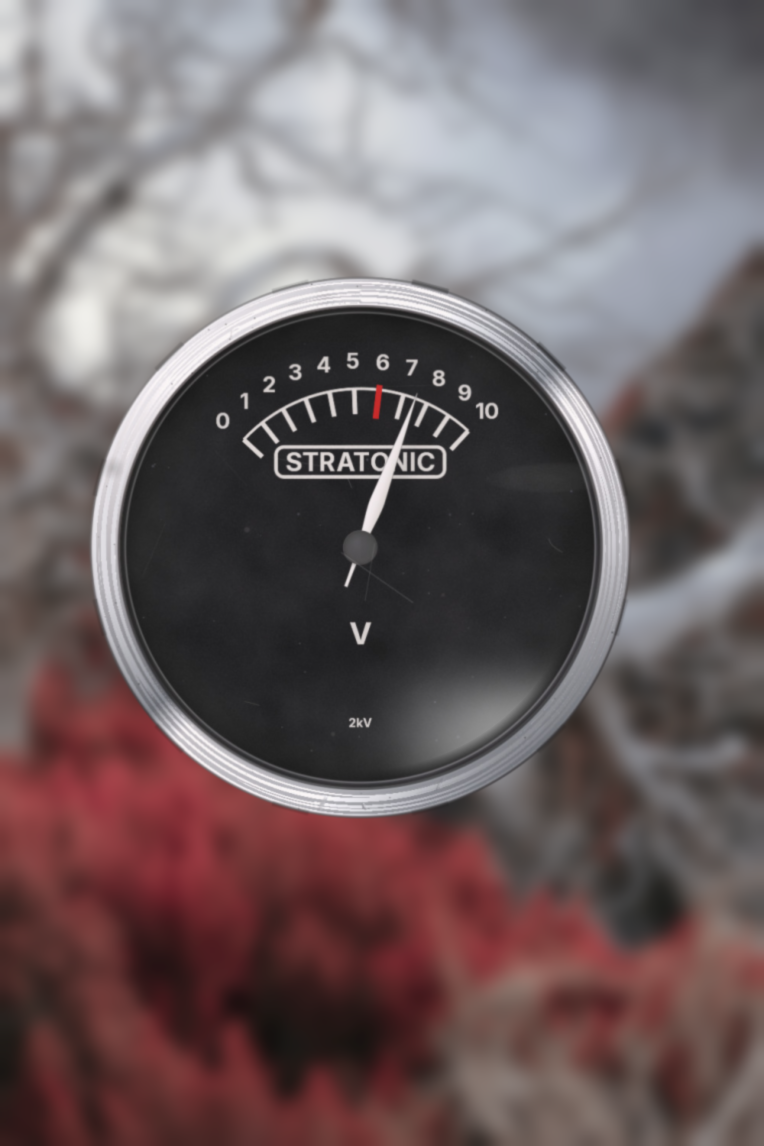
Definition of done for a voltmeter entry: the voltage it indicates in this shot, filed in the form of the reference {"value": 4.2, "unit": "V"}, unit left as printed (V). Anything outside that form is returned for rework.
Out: {"value": 7.5, "unit": "V"}
